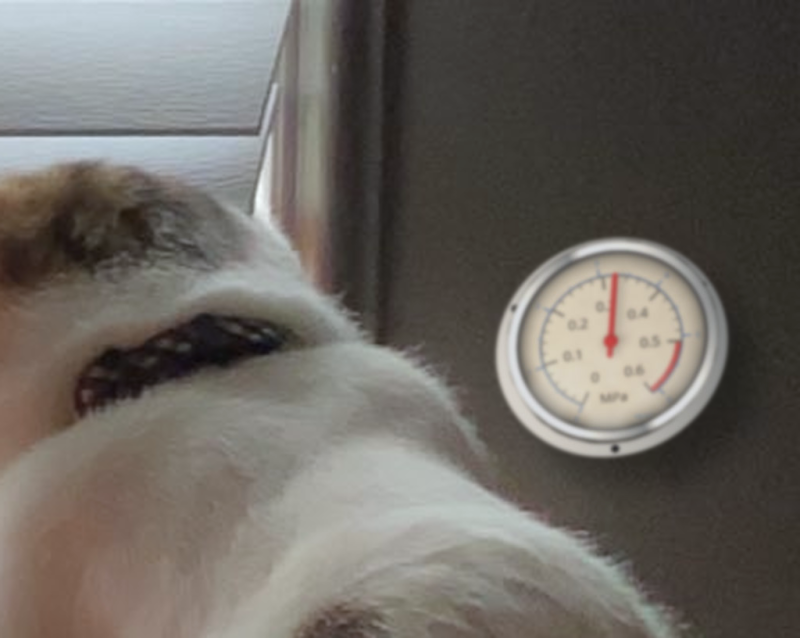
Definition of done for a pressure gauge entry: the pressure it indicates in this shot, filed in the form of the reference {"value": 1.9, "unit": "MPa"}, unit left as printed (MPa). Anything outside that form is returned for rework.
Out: {"value": 0.32, "unit": "MPa"}
